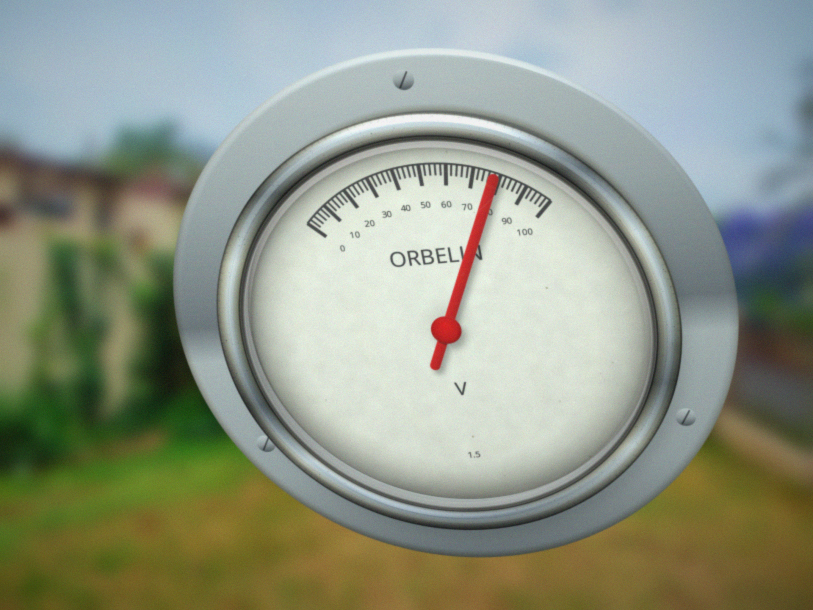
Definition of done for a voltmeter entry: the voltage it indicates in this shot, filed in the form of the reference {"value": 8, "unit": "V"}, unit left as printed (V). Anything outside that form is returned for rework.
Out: {"value": 78, "unit": "V"}
